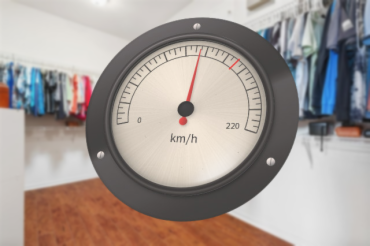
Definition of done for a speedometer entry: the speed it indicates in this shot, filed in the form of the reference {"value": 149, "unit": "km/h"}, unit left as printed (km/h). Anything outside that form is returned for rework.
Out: {"value": 115, "unit": "km/h"}
